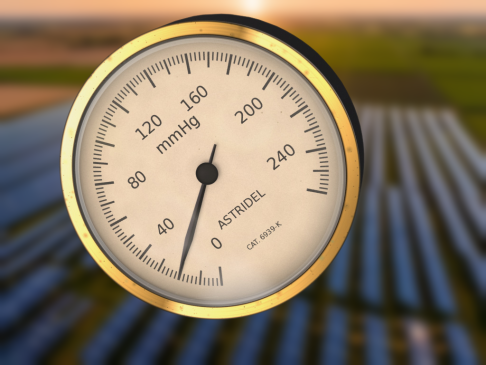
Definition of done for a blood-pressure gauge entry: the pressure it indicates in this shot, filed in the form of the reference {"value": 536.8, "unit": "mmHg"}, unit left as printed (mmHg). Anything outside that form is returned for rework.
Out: {"value": 20, "unit": "mmHg"}
